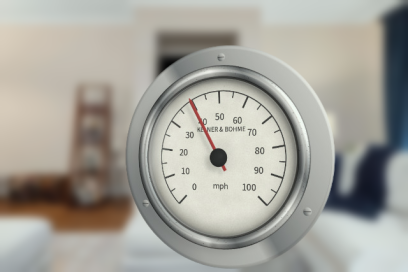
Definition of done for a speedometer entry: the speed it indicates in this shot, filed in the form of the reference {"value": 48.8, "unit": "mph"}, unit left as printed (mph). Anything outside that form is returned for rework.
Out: {"value": 40, "unit": "mph"}
